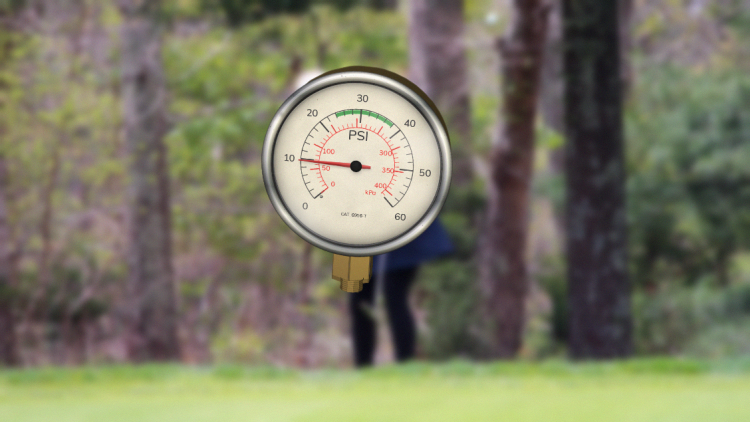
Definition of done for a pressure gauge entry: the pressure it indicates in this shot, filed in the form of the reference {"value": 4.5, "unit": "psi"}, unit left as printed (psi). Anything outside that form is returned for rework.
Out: {"value": 10, "unit": "psi"}
